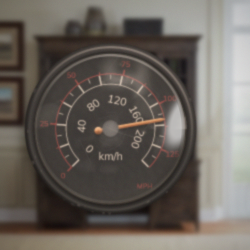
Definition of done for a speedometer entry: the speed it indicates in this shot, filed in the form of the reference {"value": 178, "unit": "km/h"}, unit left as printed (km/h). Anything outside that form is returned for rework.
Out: {"value": 175, "unit": "km/h"}
